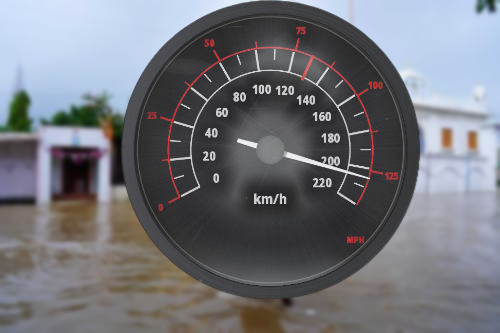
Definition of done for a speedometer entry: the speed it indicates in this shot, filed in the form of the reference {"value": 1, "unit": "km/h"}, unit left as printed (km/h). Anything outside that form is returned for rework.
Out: {"value": 205, "unit": "km/h"}
